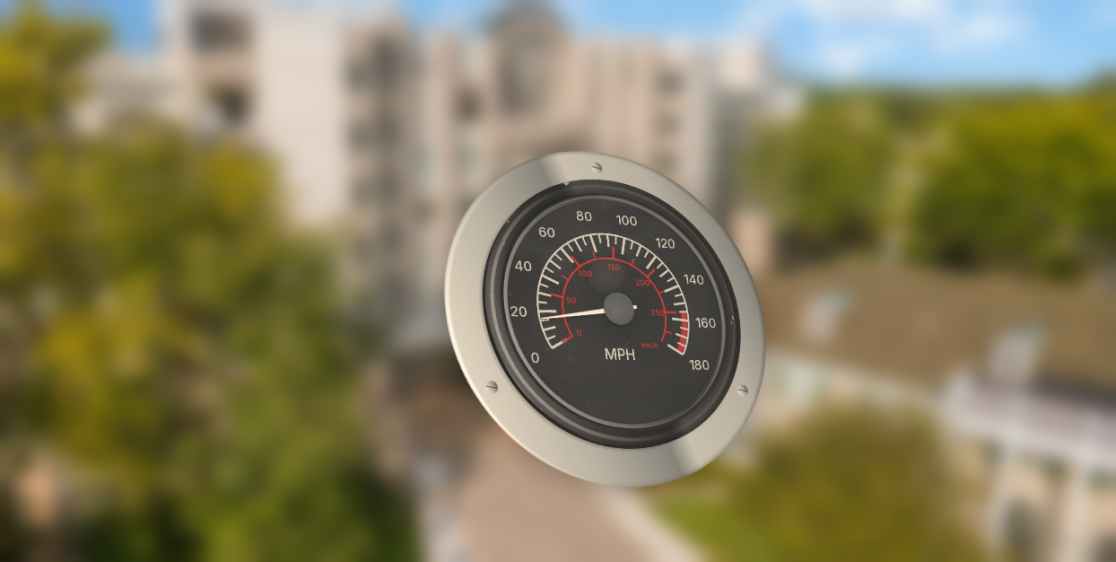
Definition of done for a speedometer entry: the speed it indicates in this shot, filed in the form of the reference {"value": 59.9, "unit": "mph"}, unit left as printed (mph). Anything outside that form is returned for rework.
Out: {"value": 15, "unit": "mph"}
